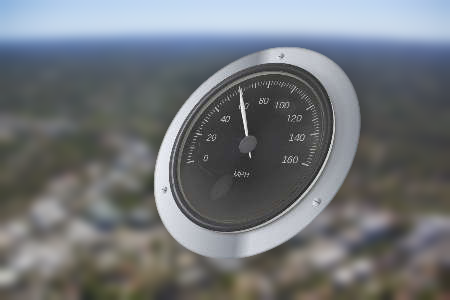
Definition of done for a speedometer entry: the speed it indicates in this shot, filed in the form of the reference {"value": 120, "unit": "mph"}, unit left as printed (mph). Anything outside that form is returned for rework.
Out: {"value": 60, "unit": "mph"}
